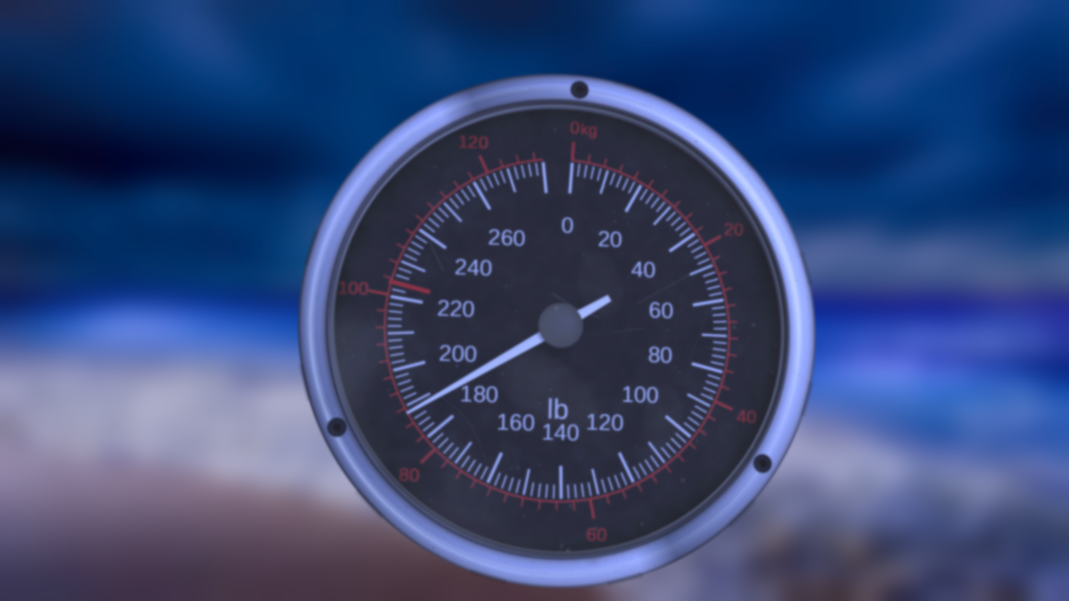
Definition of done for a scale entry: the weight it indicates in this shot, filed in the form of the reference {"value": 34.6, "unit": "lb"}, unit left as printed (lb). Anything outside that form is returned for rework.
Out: {"value": 188, "unit": "lb"}
